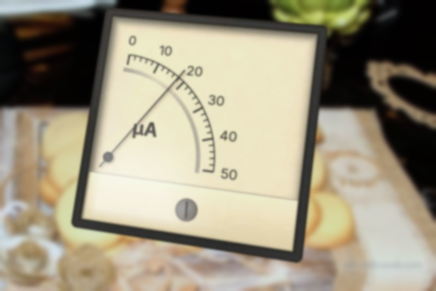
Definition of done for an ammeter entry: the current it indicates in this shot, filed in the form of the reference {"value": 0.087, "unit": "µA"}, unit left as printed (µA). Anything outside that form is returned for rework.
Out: {"value": 18, "unit": "µA"}
